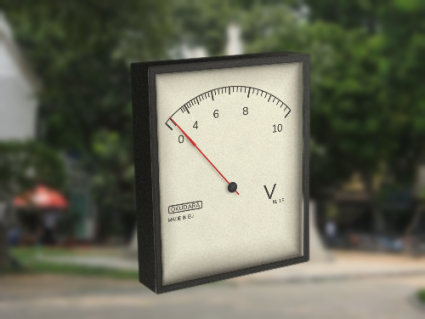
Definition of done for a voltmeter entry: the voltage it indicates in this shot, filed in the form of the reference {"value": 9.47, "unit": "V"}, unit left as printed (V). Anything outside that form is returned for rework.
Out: {"value": 2, "unit": "V"}
